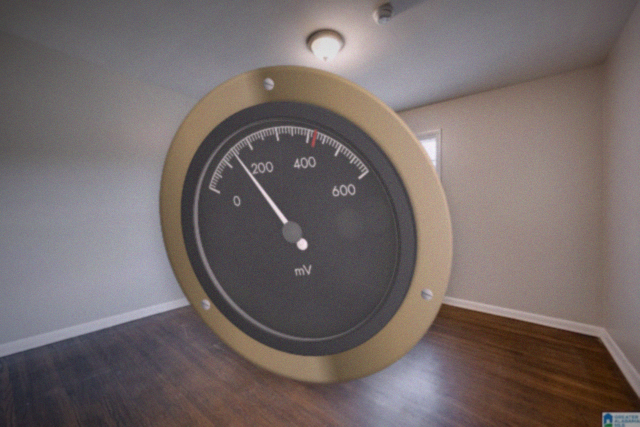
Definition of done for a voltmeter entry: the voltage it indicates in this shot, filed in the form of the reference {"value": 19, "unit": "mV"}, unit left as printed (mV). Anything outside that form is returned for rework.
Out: {"value": 150, "unit": "mV"}
